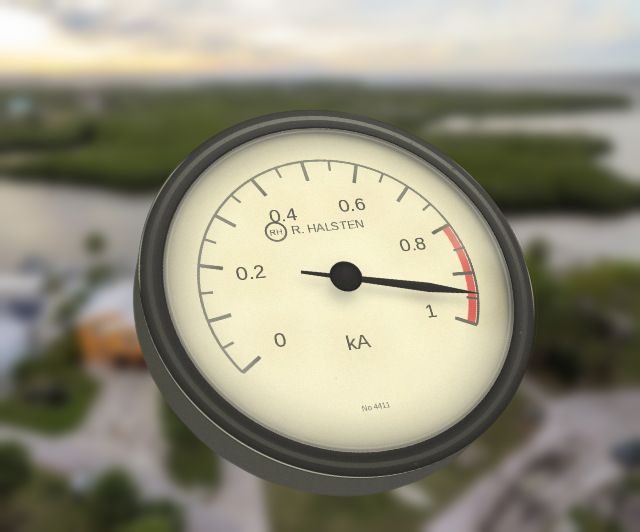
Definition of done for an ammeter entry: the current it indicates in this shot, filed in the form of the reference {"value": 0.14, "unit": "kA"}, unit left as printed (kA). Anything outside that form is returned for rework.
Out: {"value": 0.95, "unit": "kA"}
